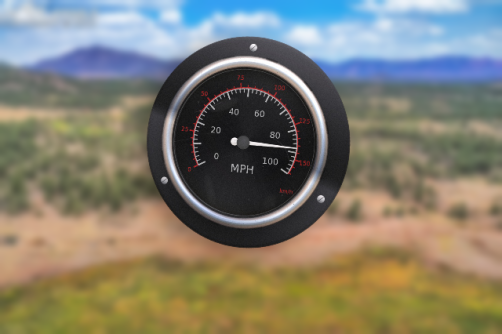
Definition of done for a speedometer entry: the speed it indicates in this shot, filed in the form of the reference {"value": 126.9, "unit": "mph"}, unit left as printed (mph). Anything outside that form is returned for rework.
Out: {"value": 88, "unit": "mph"}
